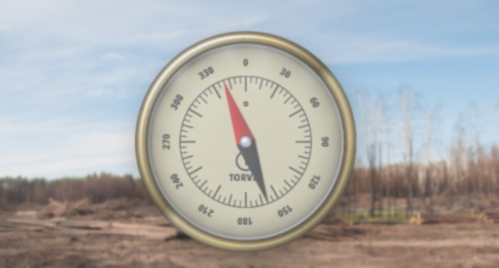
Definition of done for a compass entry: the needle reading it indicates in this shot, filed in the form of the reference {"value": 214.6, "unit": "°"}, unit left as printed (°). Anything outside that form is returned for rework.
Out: {"value": 340, "unit": "°"}
